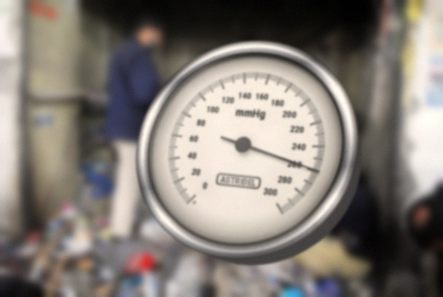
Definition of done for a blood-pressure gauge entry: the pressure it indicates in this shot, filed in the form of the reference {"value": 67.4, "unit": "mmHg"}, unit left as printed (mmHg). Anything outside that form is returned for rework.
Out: {"value": 260, "unit": "mmHg"}
